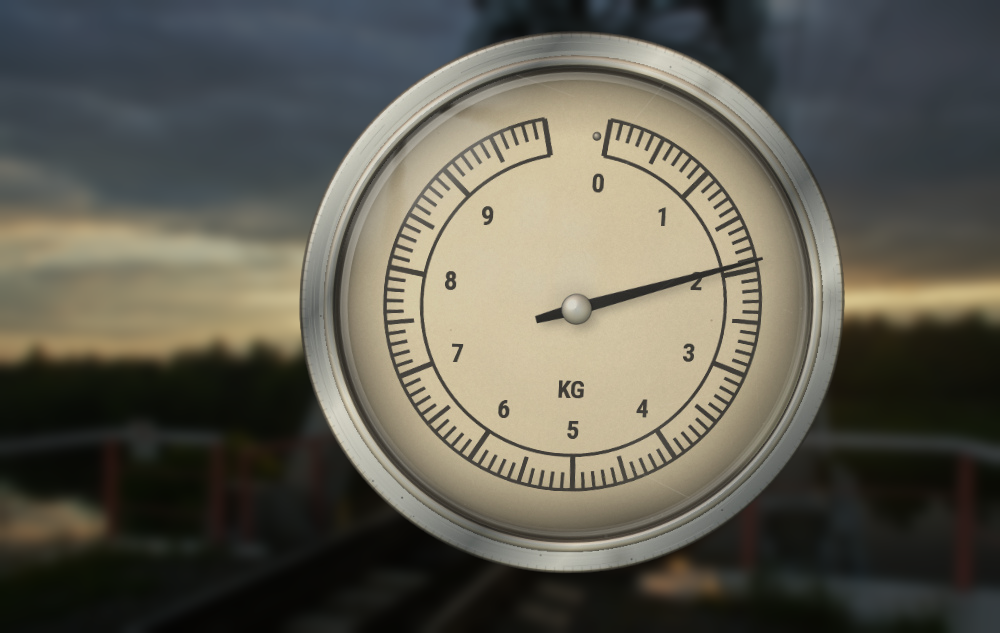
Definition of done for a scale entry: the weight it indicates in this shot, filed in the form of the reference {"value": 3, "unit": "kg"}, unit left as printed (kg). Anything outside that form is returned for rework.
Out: {"value": 1.9, "unit": "kg"}
